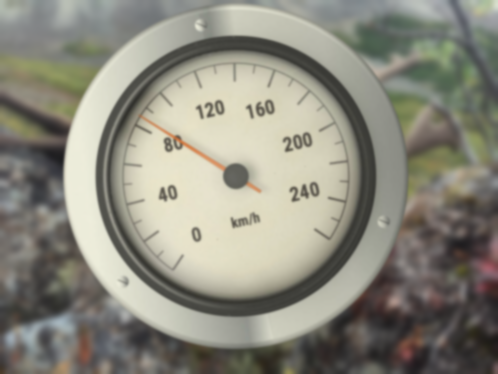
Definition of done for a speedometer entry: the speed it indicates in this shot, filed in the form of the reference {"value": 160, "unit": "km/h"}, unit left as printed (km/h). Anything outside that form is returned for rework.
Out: {"value": 85, "unit": "km/h"}
